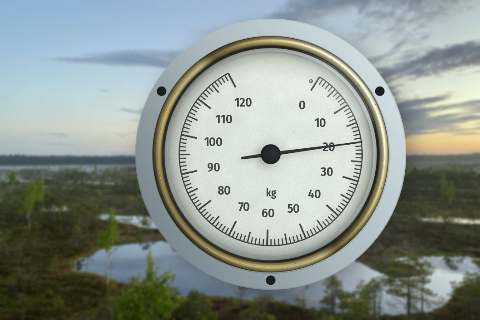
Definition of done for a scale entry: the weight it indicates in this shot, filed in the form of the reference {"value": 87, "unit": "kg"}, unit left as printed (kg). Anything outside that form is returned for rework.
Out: {"value": 20, "unit": "kg"}
